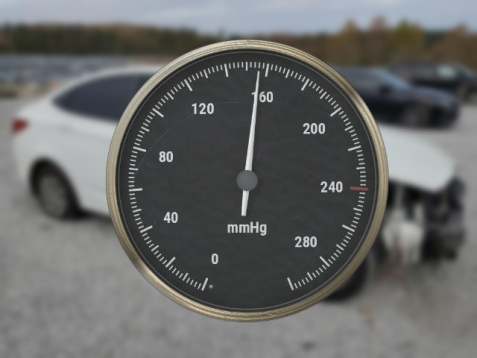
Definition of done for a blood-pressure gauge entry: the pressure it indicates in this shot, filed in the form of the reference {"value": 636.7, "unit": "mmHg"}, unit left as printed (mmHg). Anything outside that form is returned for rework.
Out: {"value": 156, "unit": "mmHg"}
